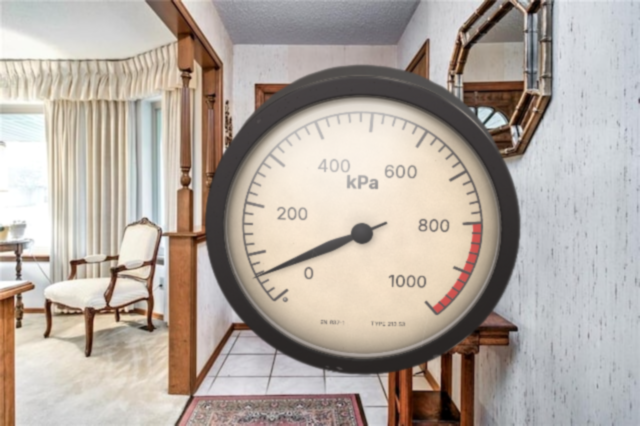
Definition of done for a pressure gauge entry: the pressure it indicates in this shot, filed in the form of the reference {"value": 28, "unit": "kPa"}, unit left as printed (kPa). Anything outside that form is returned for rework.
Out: {"value": 60, "unit": "kPa"}
